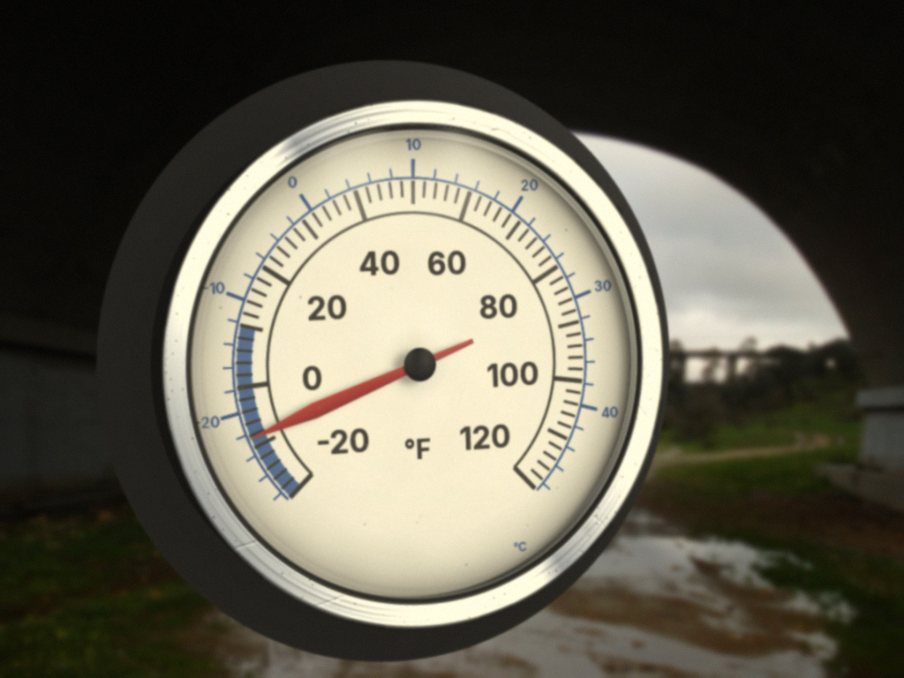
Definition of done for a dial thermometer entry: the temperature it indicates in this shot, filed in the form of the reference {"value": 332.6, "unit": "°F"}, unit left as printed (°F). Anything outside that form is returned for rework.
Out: {"value": -8, "unit": "°F"}
